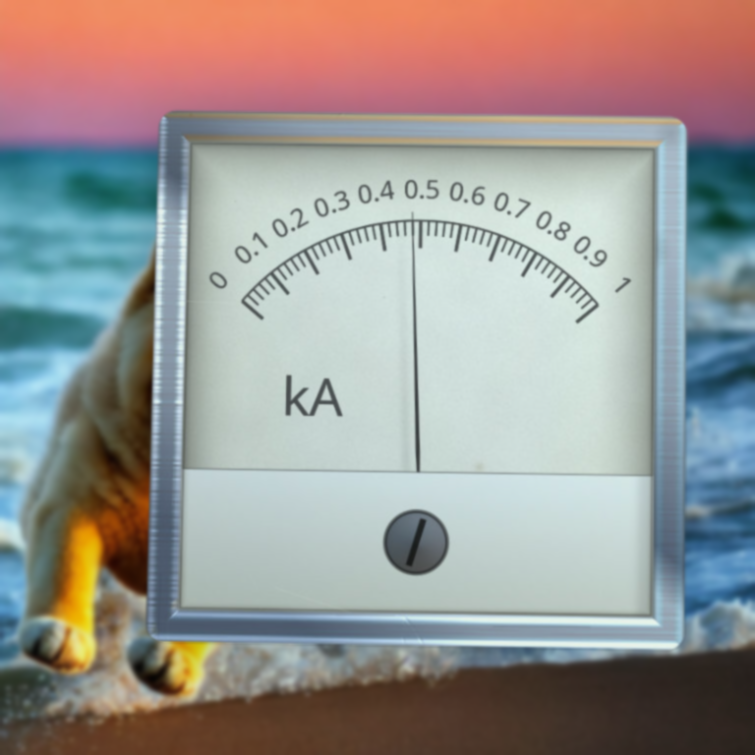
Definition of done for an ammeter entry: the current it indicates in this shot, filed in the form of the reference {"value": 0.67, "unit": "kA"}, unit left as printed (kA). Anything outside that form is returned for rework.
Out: {"value": 0.48, "unit": "kA"}
